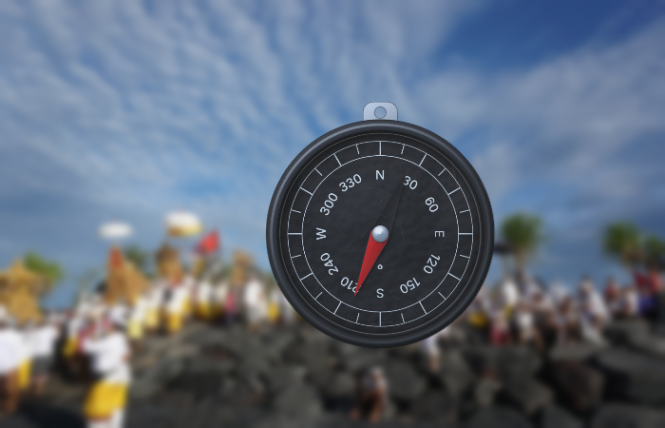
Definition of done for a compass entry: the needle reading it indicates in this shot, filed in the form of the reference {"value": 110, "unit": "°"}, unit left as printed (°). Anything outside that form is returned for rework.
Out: {"value": 202.5, "unit": "°"}
